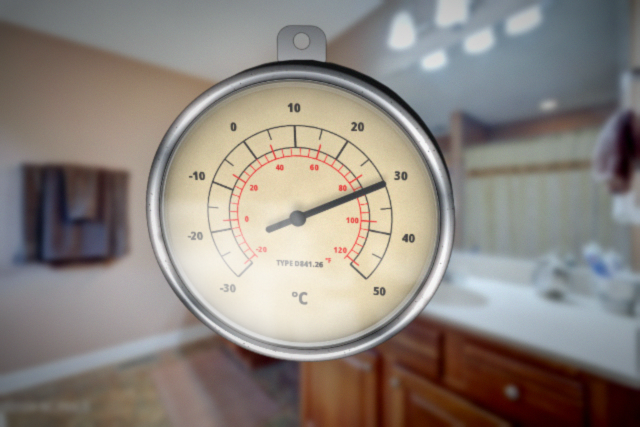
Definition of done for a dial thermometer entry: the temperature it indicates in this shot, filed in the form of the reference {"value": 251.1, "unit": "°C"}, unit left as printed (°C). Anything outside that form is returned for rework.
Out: {"value": 30, "unit": "°C"}
